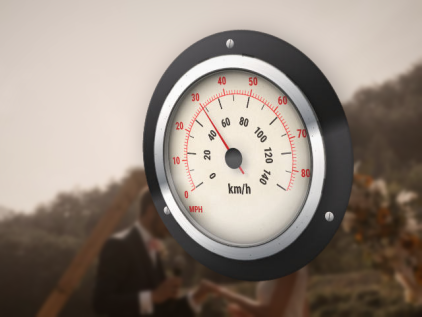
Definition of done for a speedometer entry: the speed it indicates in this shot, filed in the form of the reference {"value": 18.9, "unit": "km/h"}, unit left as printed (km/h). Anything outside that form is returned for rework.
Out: {"value": 50, "unit": "km/h"}
